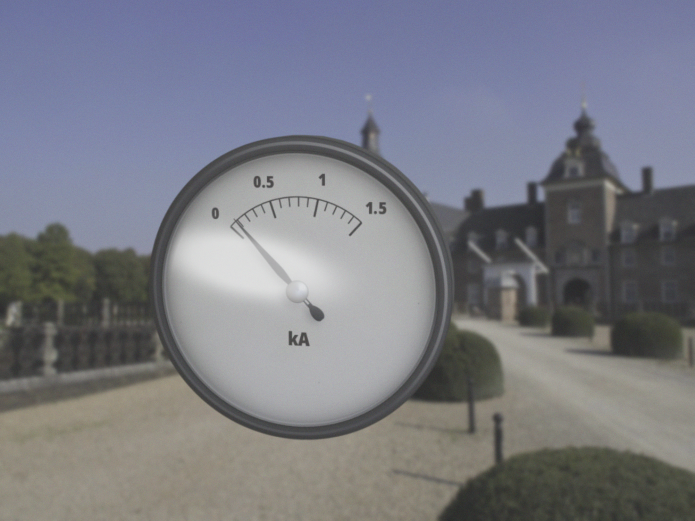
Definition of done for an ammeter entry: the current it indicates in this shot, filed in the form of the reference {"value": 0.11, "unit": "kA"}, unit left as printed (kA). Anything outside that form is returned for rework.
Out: {"value": 0.1, "unit": "kA"}
